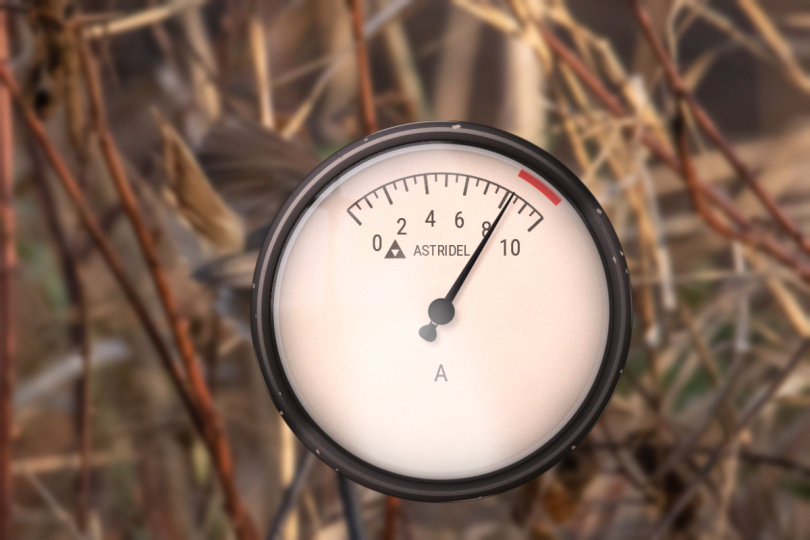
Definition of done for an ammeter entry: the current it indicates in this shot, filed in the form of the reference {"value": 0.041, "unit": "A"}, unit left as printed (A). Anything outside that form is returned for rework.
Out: {"value": 8.25, "unit": "A"}
